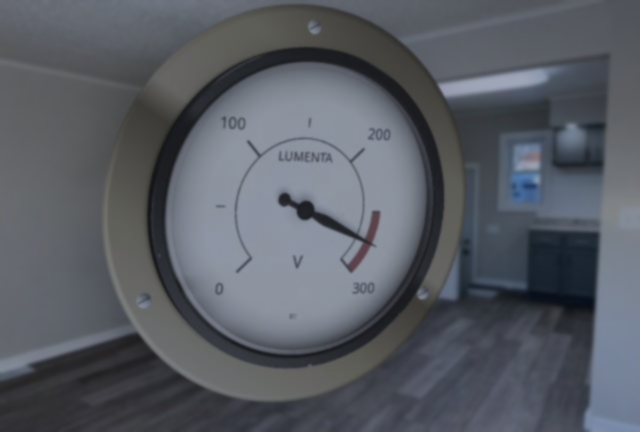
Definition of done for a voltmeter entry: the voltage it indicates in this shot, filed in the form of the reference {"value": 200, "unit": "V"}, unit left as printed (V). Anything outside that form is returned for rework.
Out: {"value": 275, "unit": "V"}
